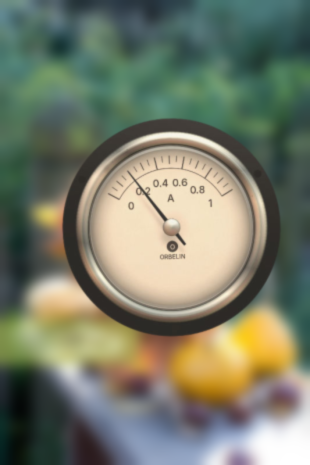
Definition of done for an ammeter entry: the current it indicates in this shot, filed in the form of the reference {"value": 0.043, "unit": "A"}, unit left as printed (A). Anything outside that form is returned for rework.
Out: {"value": 0.2, "unit": "A"}
